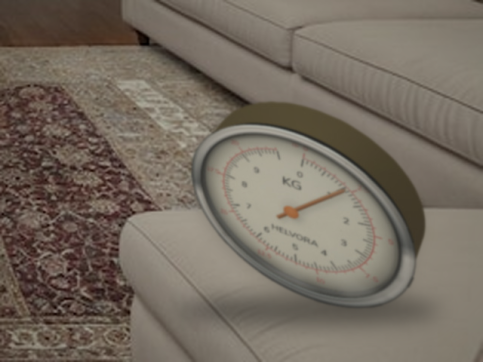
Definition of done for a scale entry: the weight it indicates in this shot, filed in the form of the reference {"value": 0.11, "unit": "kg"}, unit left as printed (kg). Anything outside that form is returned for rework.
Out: {"value": 1, "unit": "kg"}
